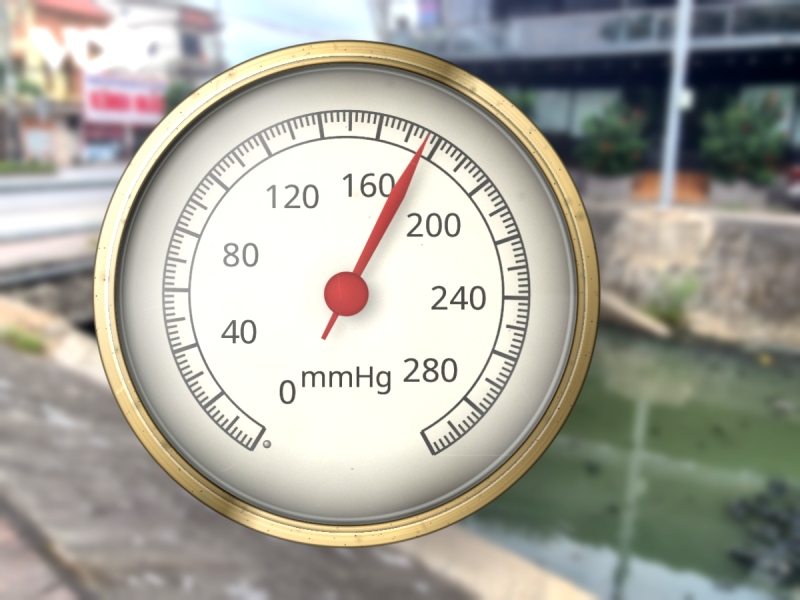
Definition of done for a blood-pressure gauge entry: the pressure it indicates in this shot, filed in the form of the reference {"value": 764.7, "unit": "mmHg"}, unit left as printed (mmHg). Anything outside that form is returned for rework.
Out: {"value": 176, "unit": "mmHg"}
